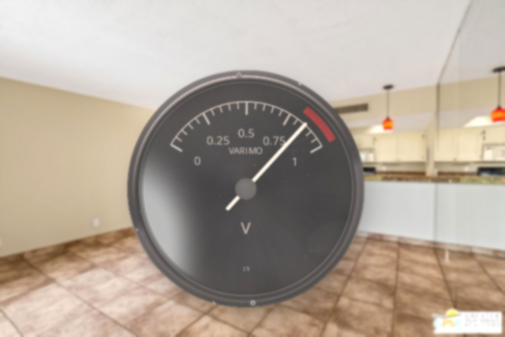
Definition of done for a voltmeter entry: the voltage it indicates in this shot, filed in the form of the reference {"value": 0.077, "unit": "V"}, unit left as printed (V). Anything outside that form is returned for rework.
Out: {"value": 0.85, "unit": "V"}
